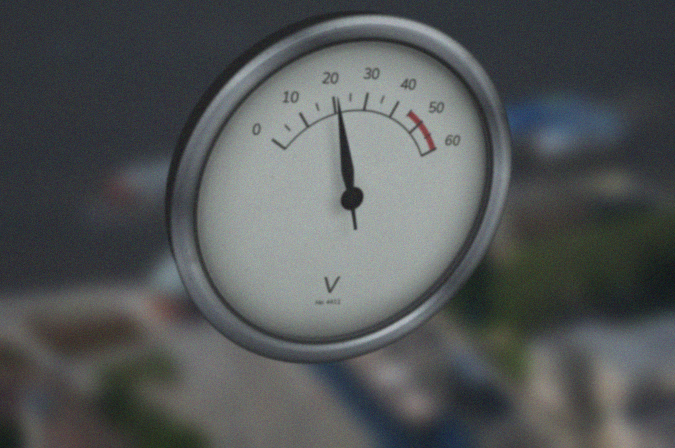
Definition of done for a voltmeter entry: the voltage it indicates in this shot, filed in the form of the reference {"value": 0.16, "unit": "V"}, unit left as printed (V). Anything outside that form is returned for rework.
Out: {"value": 20, "unit": "V"}
